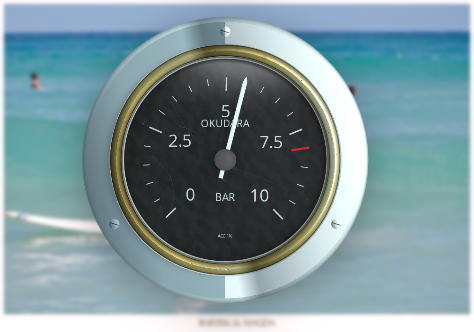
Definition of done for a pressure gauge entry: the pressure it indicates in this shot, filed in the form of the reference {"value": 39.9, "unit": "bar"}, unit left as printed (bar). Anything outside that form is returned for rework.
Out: {"value": 5.5, "unit": "bar"}
